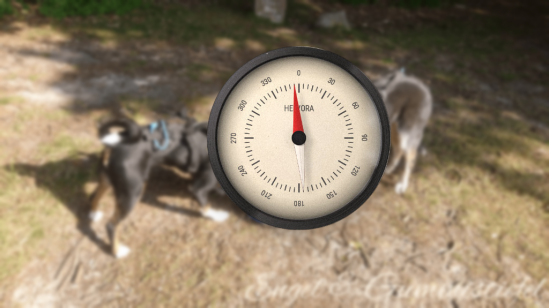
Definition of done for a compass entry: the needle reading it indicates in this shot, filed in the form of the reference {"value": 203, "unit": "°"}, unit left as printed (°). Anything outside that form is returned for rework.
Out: {"value": 355, "unit": "°"}
